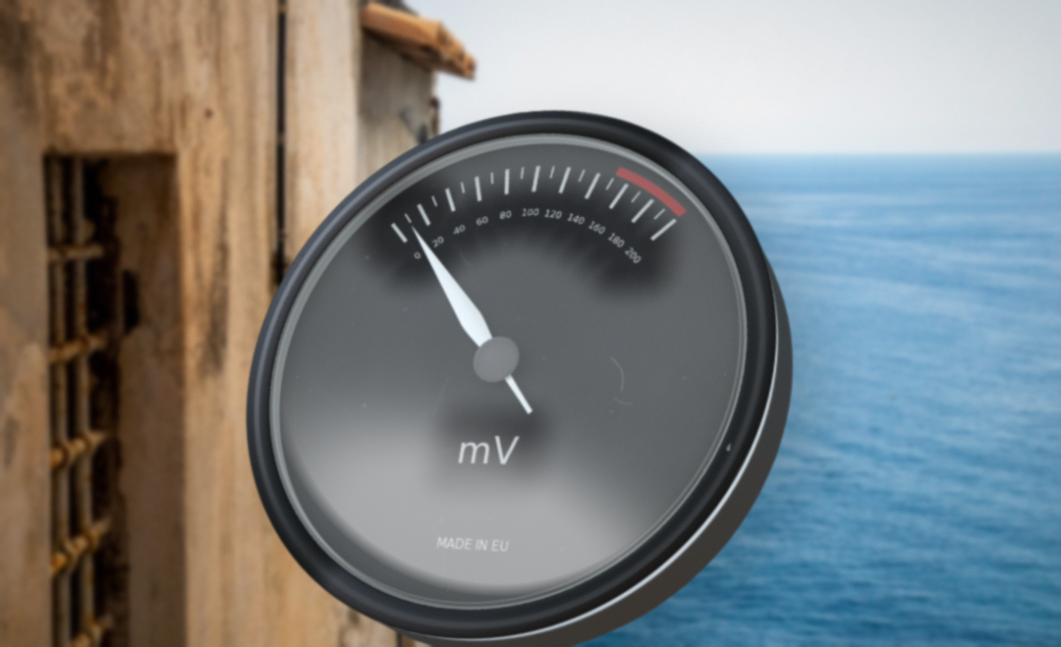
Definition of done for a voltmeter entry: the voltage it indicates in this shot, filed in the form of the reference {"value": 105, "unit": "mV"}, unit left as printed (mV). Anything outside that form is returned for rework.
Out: {"value": 10, "unit": "mV"}
